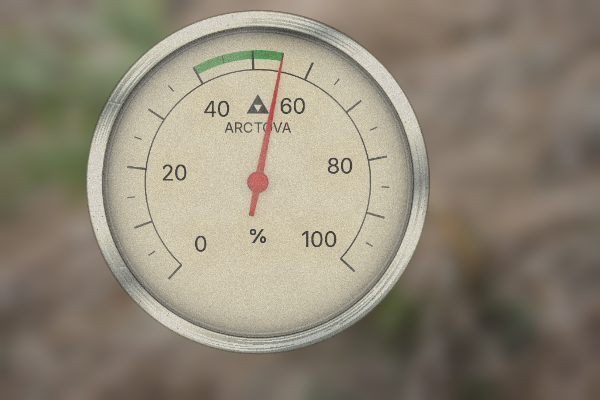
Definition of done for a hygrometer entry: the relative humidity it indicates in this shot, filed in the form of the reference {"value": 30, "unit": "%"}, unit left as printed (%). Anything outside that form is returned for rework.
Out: {"value": 55, "unit": "%"}
